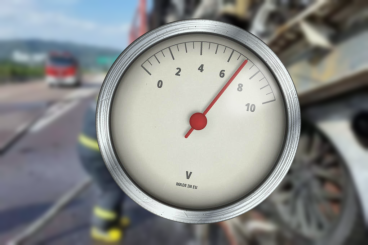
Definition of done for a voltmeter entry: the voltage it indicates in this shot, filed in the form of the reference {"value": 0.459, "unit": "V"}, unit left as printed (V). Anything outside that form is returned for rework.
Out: {"value": 7, "unit": "V"}
